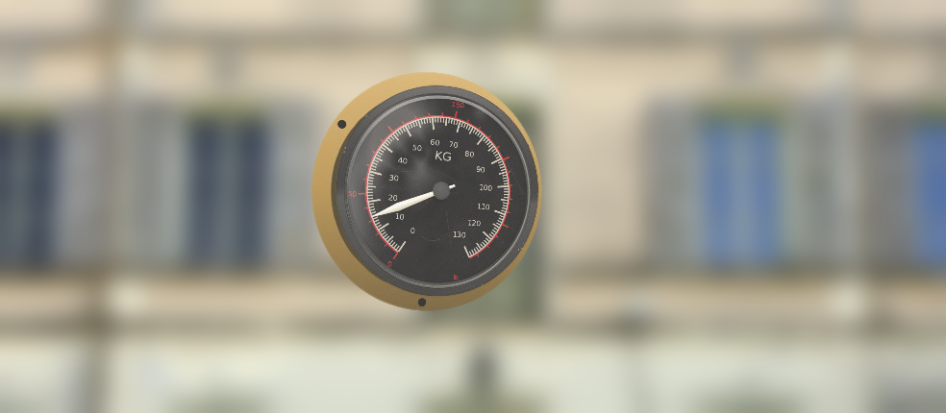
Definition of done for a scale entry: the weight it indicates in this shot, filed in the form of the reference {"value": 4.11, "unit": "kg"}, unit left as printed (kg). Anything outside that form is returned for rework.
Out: {"value": 15, "unit": "kg"}
